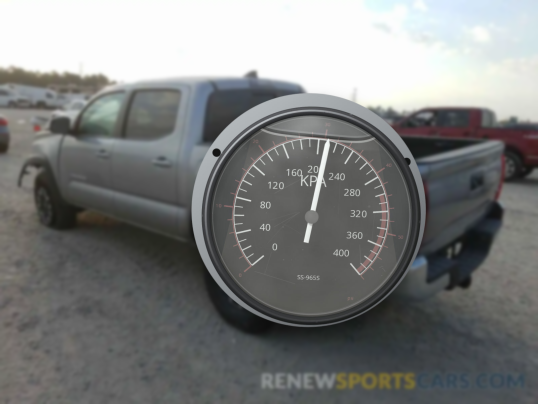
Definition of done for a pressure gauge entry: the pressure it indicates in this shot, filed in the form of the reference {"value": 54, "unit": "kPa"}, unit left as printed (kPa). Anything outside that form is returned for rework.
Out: {"value": 210, "unit": "kPa"}
